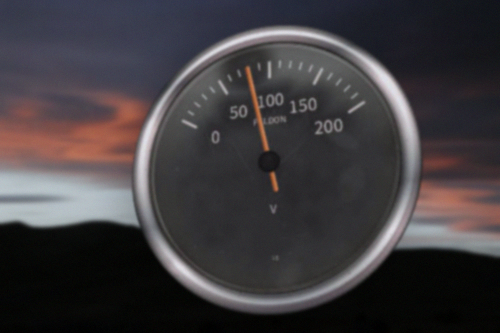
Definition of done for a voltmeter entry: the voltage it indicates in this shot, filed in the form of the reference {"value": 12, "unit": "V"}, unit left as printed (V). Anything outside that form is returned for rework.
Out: {"value": 80, "unit": "V"}
